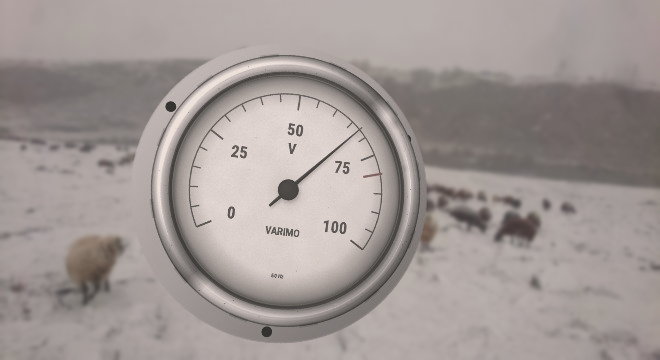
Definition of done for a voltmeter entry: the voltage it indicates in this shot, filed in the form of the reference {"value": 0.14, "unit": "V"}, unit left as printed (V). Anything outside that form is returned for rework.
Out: {"value": 67.5, "unit": "V"}
